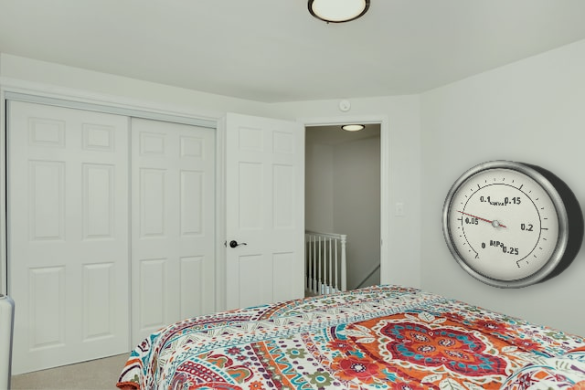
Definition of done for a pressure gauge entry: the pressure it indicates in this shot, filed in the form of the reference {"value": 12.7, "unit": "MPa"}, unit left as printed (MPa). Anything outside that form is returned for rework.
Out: {"value": 0.06, "unit": "MPa"}
